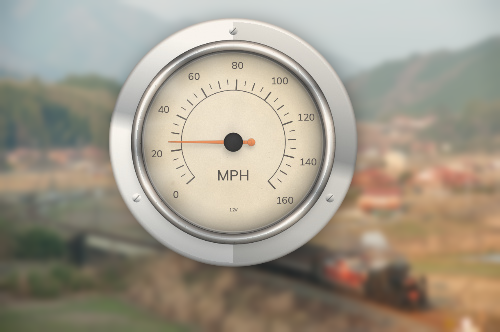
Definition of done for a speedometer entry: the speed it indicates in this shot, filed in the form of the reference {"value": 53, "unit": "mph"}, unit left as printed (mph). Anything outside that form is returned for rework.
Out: {"value": 25, "unit": "mph"}
